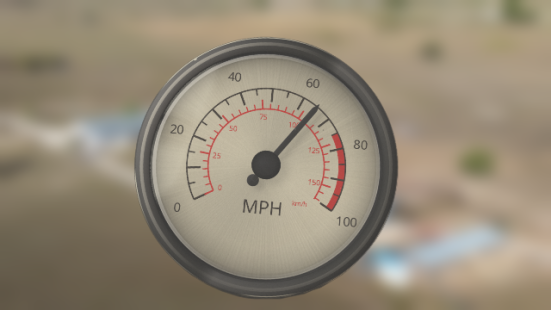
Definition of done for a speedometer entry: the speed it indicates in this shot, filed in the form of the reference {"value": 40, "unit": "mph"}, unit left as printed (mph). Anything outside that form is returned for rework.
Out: {"value": 65, "unit": "mph"}
